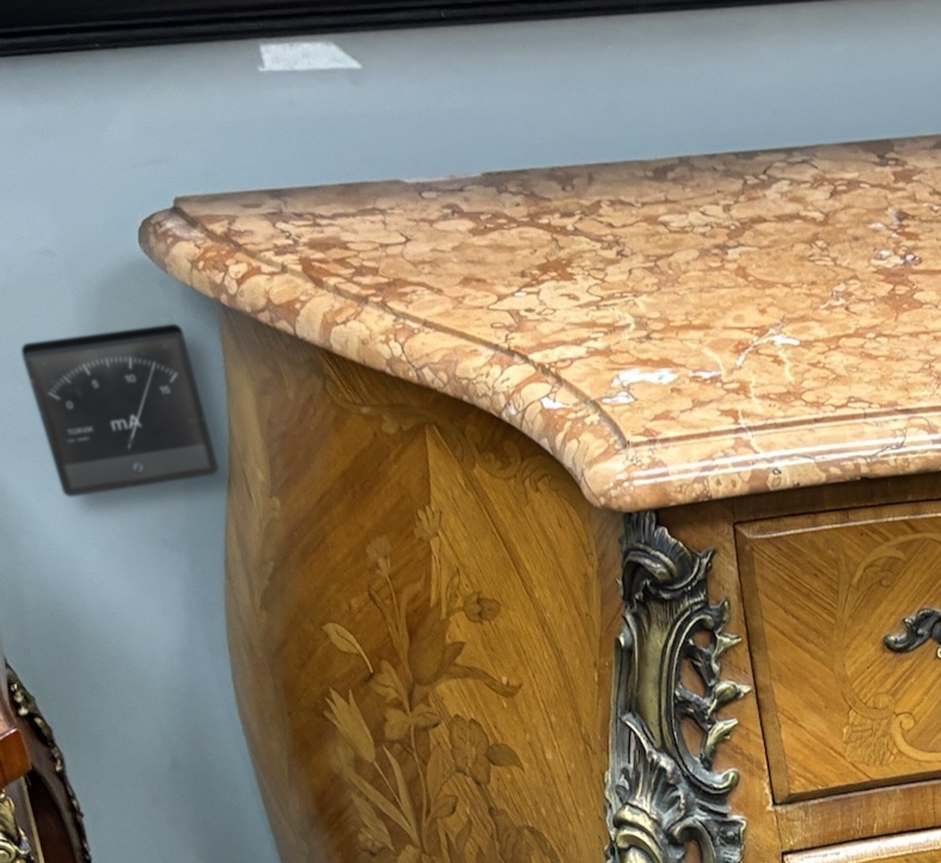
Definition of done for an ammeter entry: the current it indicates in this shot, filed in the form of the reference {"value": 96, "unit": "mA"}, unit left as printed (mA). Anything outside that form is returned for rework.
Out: {"value": 12.5, "unit": "mA"}
